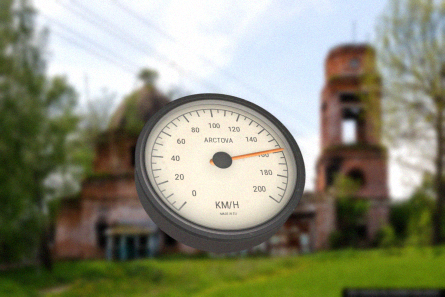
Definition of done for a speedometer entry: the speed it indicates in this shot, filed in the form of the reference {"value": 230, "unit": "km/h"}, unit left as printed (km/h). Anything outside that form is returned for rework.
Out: {"value": 160, "unit": "km/h"}
